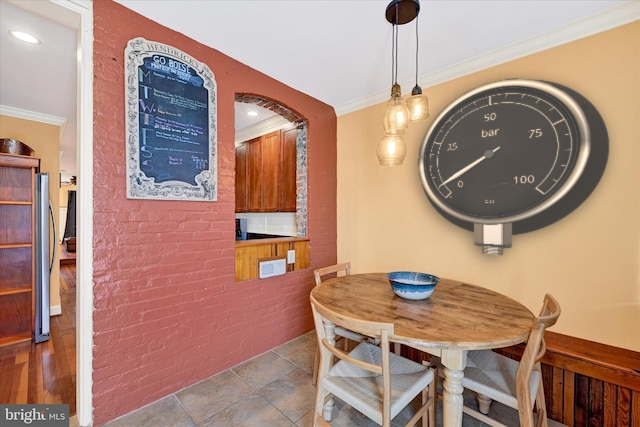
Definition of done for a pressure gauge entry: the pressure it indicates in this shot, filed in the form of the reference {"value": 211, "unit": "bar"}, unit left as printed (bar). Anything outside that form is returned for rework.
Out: {"value": 5, "unit": "bar"}
